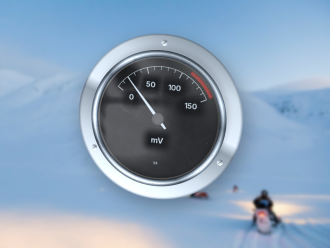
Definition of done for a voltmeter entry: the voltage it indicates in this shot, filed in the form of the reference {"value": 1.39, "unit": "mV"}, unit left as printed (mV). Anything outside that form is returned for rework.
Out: {"value": 20, "unit": "mV"}
